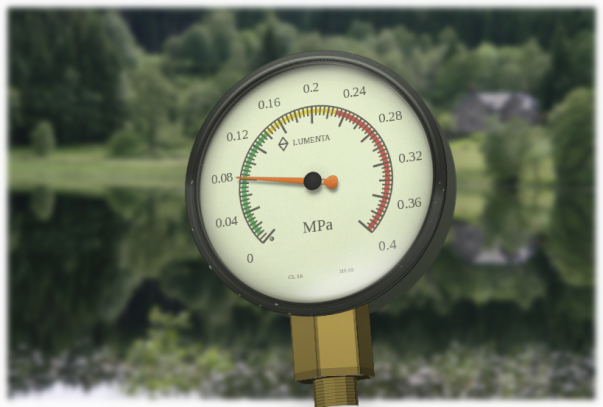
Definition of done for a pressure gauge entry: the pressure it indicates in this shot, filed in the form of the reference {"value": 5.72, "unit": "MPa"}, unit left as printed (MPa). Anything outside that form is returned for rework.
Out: {"value": 0.08, "unit": "MPa"}
